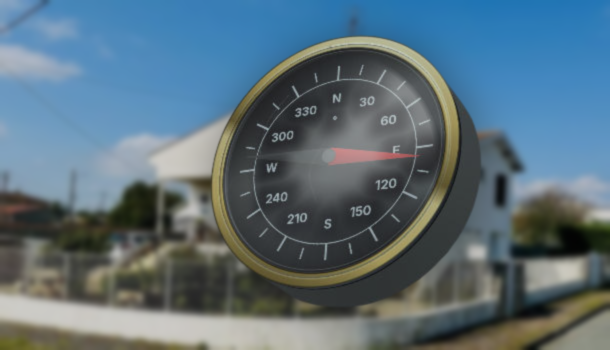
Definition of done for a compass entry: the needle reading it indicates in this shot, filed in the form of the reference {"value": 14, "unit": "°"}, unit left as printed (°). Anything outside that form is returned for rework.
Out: {"value": 97.5, "unit": "°"}
